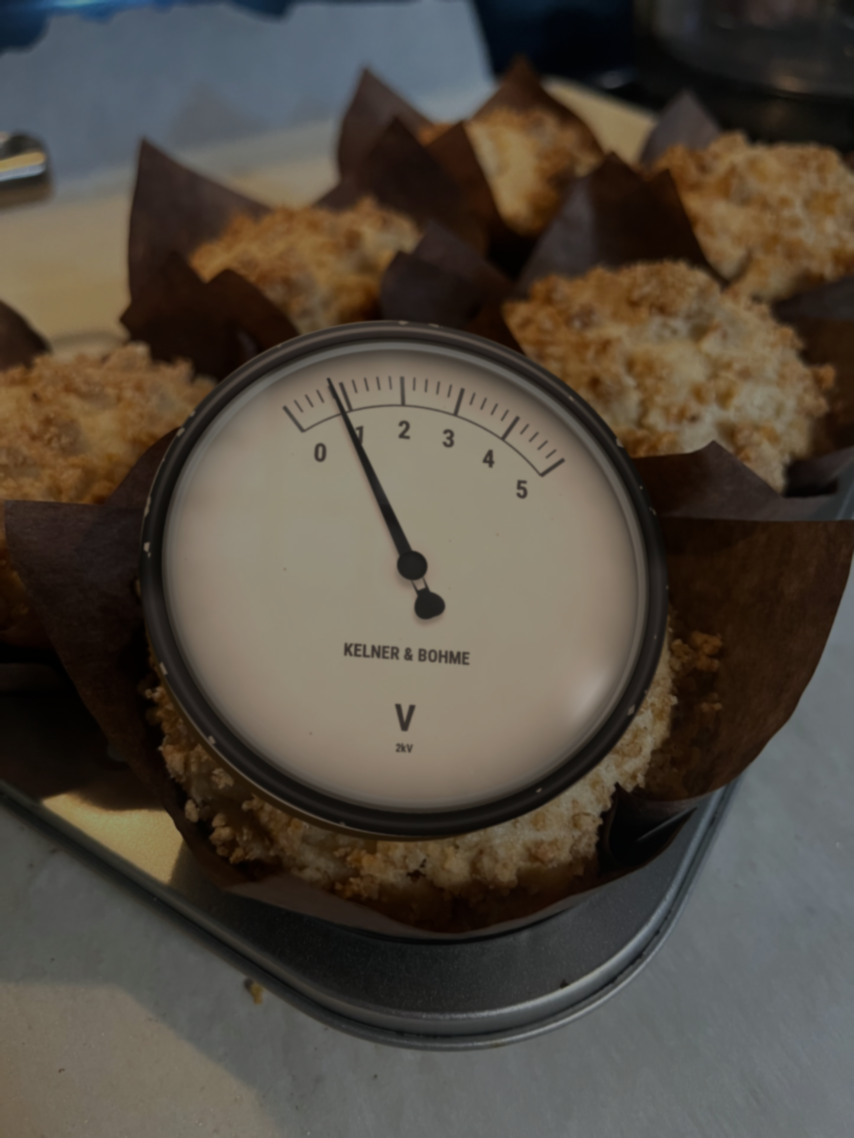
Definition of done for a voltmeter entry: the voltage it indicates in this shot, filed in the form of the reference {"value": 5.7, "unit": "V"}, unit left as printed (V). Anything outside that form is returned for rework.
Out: {"value": 0.8, "unit": "V"}
